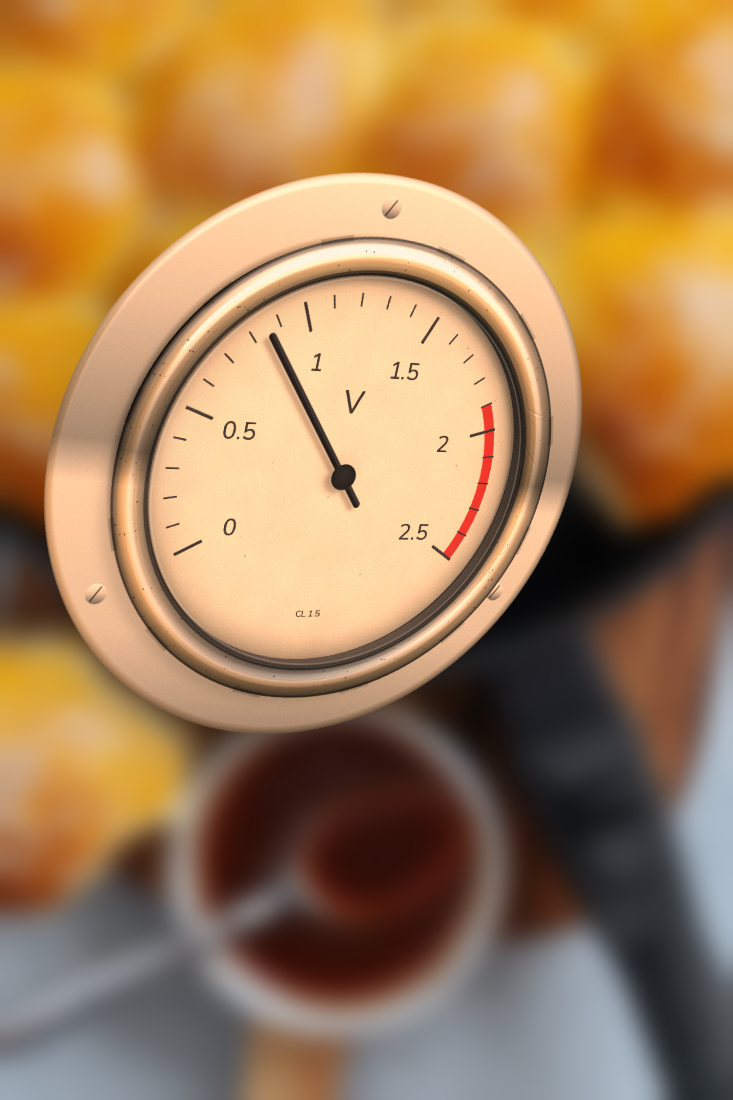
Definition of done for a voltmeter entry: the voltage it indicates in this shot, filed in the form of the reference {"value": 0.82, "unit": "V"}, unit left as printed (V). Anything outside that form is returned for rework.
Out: {"value": 0.85, "unit": "V"}
